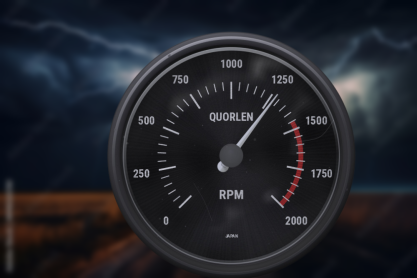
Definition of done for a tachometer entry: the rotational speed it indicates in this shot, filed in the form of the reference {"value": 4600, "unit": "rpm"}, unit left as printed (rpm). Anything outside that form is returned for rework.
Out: {"value": 1275, "unit": "rpm"}
